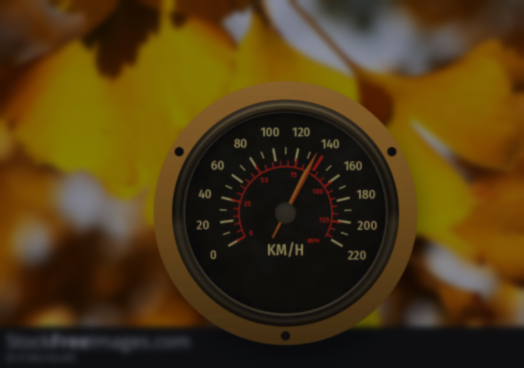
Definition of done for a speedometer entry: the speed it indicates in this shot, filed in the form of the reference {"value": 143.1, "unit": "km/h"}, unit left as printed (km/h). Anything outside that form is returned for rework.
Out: {"value": 135, "unit": "km/h"}
